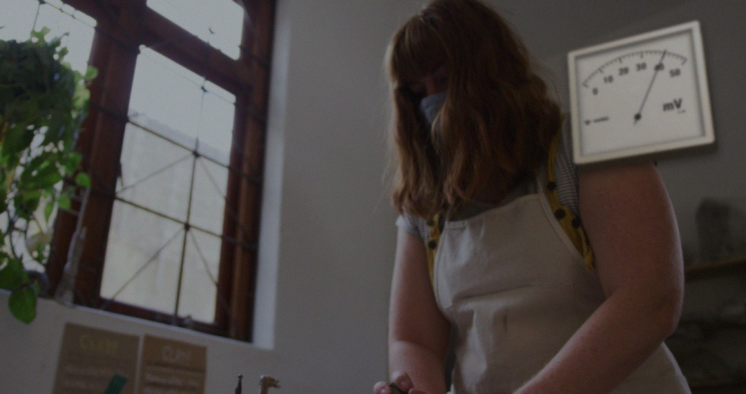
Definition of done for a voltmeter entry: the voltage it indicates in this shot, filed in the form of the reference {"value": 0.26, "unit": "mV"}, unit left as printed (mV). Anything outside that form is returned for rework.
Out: {"value": 40, "unit": "mV"}
